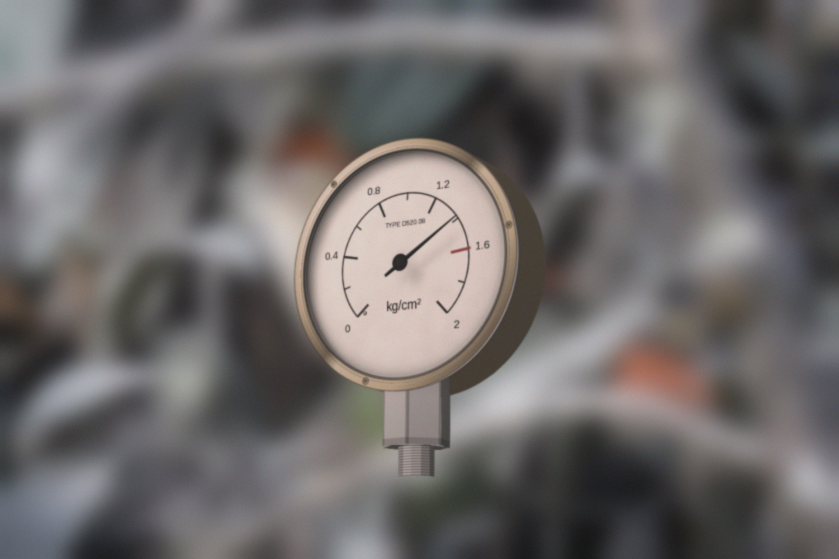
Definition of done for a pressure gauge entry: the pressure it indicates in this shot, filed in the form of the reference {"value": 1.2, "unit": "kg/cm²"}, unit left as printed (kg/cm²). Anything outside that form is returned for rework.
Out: {"value": 1.4, "unit": "kg/cm²"}
